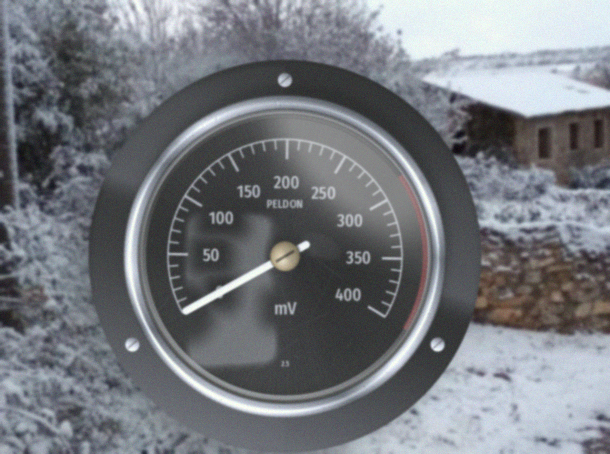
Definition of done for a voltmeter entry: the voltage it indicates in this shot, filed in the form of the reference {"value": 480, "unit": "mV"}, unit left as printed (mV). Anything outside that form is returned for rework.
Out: {"value": 0, "unit": "mV"}
